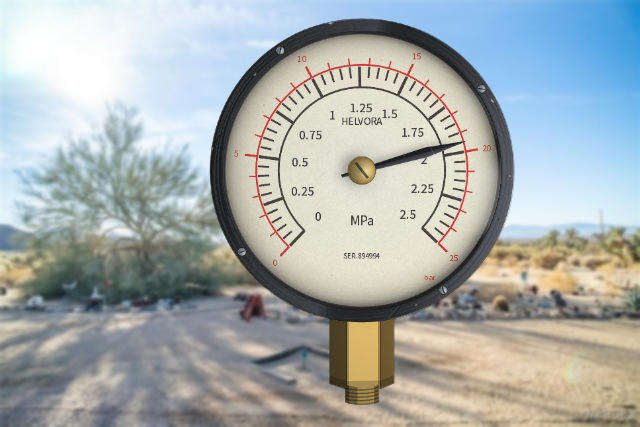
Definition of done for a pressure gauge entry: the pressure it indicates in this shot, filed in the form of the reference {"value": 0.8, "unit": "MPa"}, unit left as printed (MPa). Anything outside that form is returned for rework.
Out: {"value": 1.95, "unit": "MPa"}
